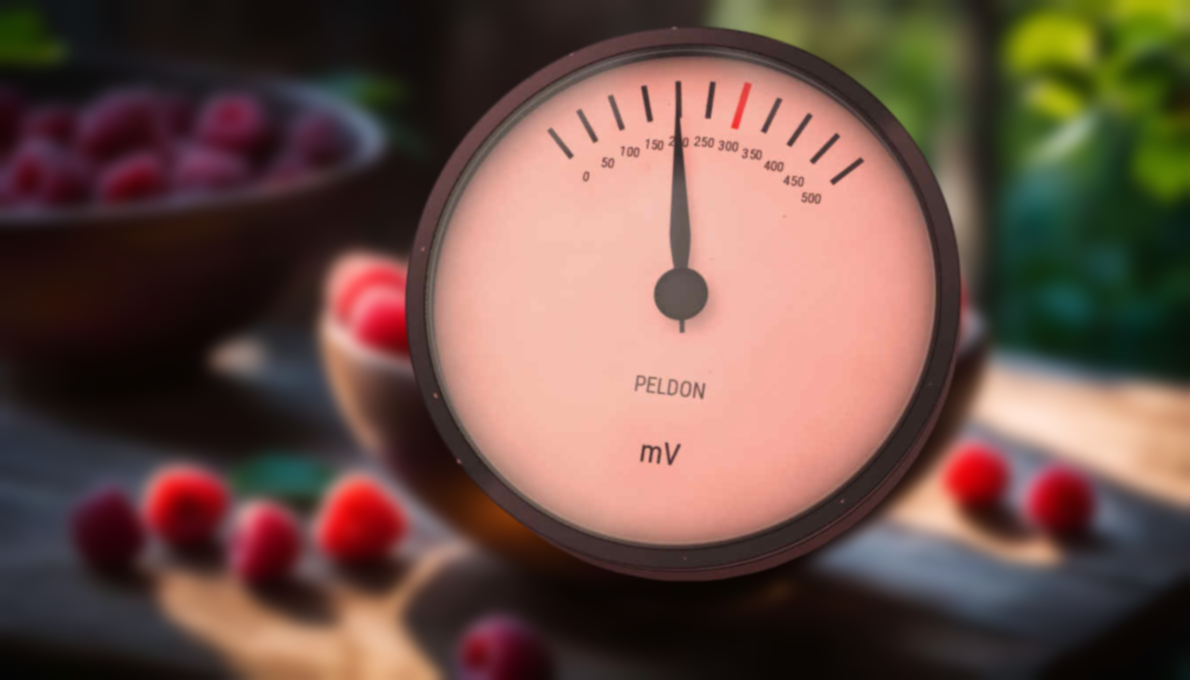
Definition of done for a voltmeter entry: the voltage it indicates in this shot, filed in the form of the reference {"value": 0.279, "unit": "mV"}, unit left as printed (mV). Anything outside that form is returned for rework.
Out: {"value": 200, "unit": "mV"}
